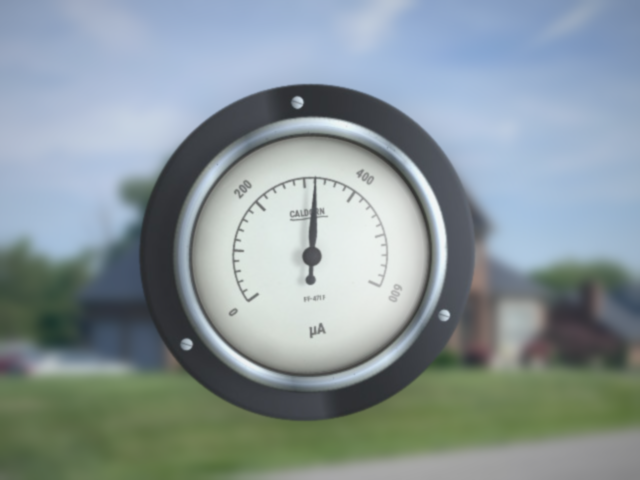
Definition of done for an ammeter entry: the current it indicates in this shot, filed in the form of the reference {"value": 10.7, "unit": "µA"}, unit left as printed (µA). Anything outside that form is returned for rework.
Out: {"value": 320, "unit": "µA"}
